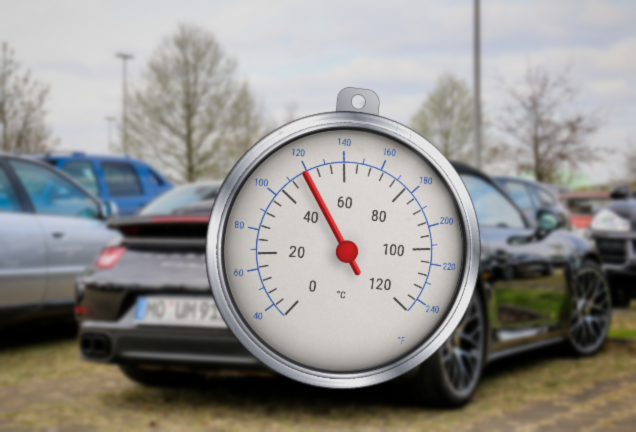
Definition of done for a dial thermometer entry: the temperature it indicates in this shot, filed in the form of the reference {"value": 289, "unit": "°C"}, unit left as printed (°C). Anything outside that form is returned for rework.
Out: {"value": 48, "unit": "°C"}
